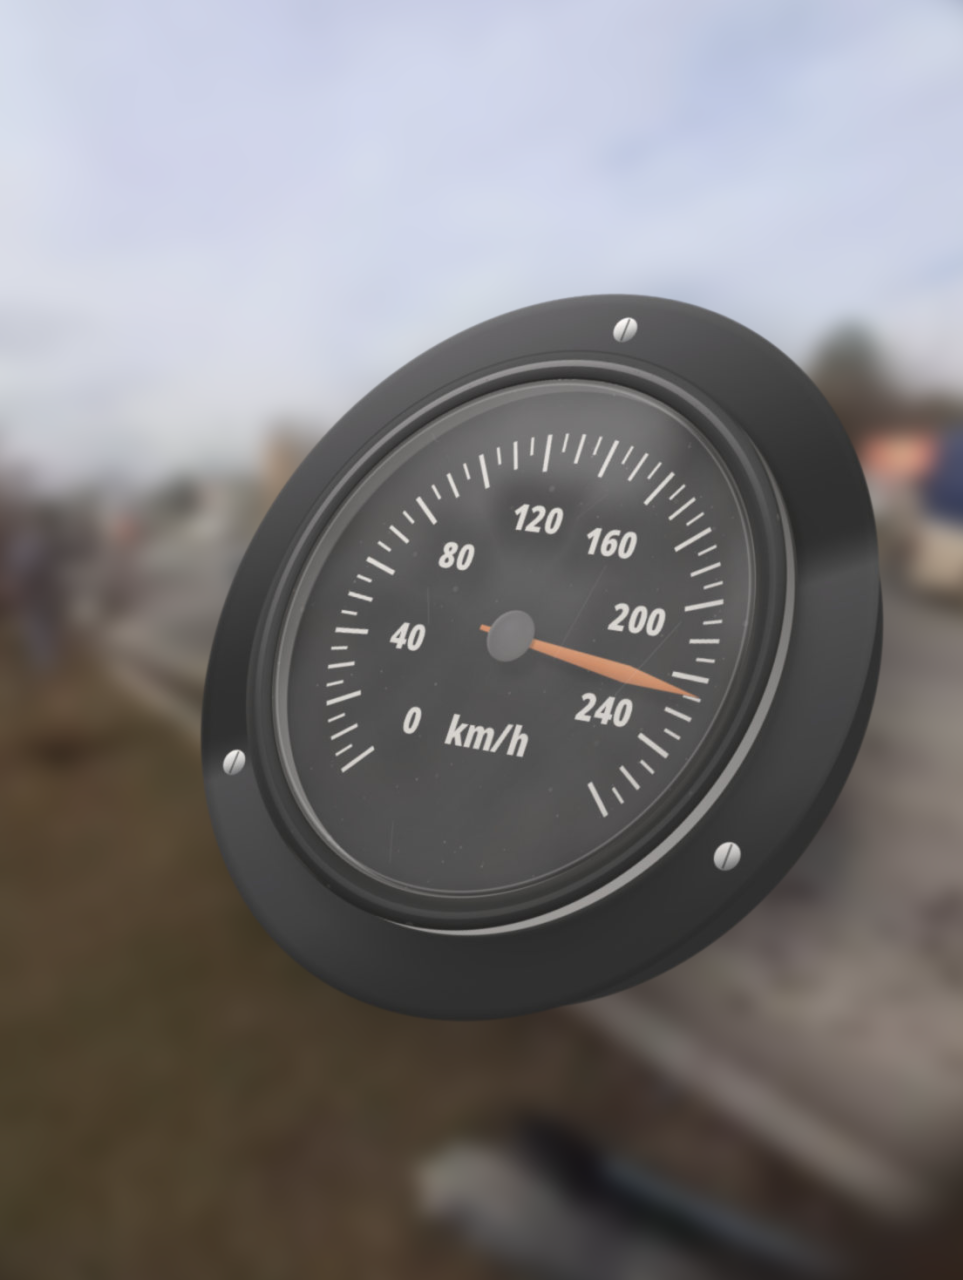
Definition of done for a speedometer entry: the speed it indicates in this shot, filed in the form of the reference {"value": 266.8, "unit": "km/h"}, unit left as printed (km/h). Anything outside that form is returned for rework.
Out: {"value": 225, "unit": "km/h"}
